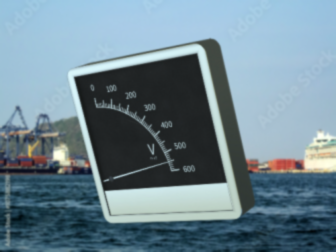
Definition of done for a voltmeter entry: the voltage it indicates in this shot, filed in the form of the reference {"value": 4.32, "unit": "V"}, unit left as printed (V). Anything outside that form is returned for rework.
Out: {"value": 550, "unit": "V"}
